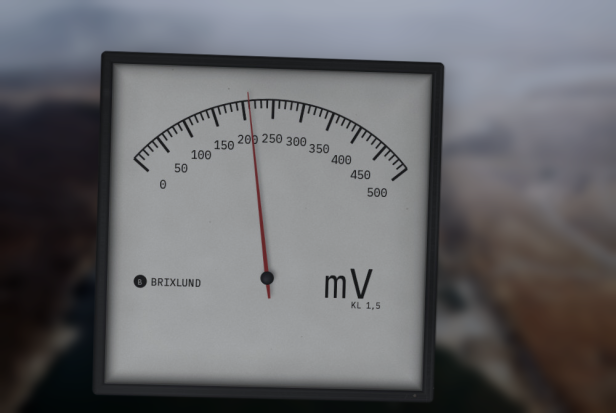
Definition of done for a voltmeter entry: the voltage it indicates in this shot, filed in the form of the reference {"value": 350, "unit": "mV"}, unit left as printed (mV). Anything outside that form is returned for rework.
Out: {"value": 210, "unit": "mV"}
